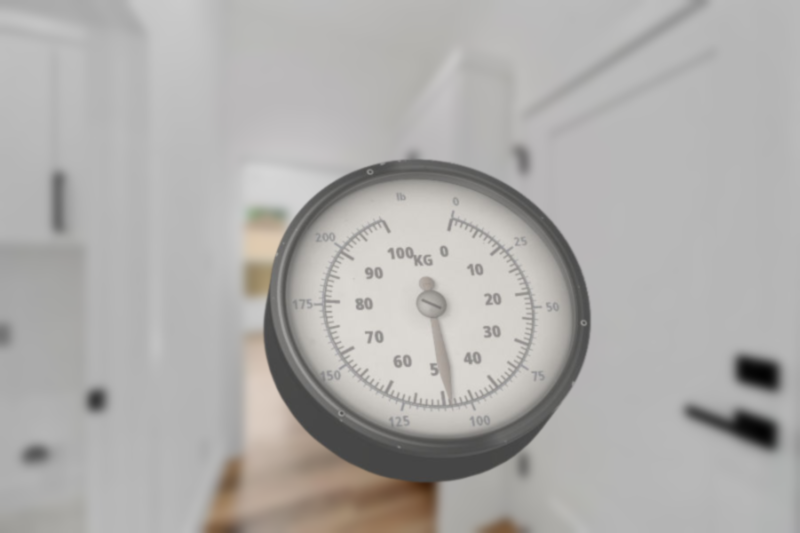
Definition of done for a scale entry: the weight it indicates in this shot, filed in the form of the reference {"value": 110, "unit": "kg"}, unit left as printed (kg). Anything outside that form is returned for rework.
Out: {"value": 49, "unit": "kg"}
